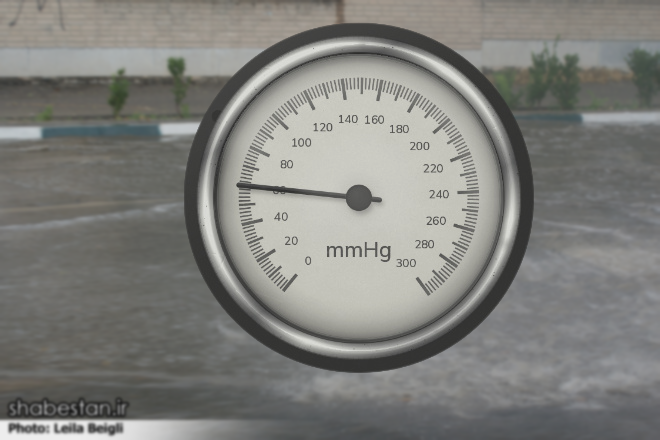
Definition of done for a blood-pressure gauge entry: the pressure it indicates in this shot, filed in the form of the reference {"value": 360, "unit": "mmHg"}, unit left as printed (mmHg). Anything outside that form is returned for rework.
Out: {"value": 60, "unit": "mmHg"}
